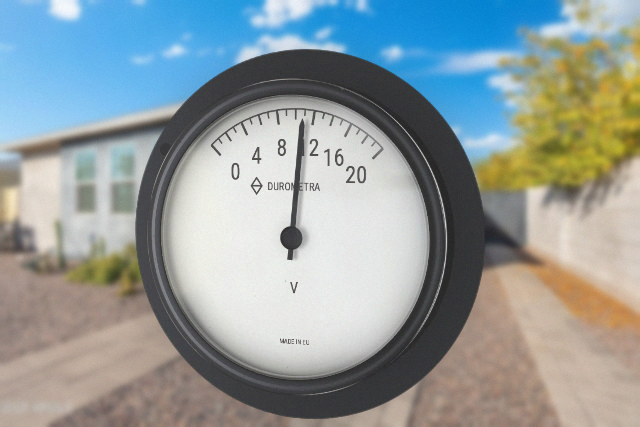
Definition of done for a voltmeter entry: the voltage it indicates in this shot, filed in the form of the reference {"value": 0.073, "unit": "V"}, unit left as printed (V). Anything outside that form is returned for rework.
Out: {"value": 11, "unit": "V"}
